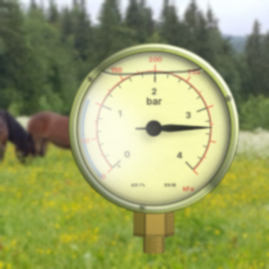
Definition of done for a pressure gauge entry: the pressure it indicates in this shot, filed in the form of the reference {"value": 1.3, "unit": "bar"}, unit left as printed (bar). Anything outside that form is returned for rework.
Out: {"value": 3.3, "unit": "bar"}
